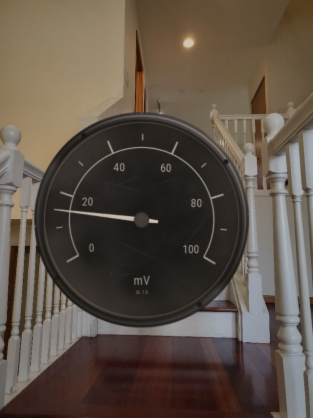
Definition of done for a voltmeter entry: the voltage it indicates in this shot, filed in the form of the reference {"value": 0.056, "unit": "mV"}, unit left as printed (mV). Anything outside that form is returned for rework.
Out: {"value": 15, "unit": "mV"}
